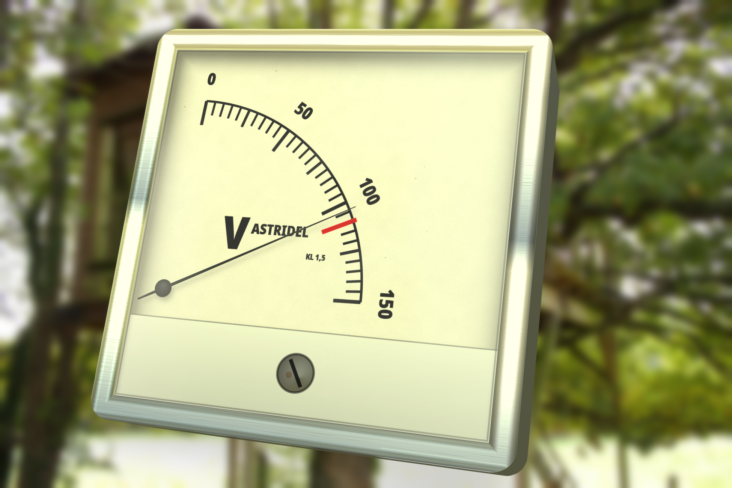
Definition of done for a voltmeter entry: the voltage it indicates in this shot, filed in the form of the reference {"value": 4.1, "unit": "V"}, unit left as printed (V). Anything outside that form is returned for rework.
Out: {"value": 105, "unit": "V"}
